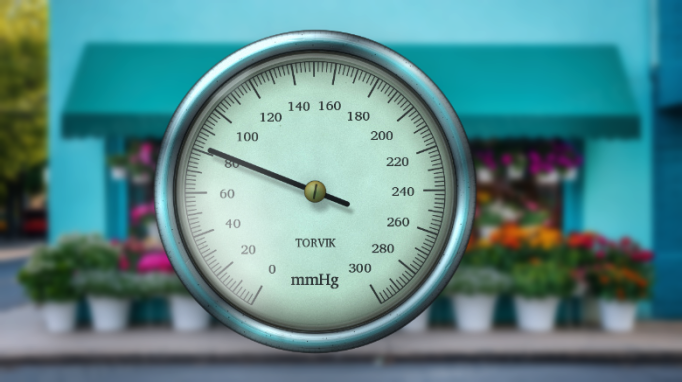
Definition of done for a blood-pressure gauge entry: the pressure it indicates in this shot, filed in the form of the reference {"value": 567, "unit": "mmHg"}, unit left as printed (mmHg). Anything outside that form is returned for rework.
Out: {"value": 82, "unit": "mmHg"}
